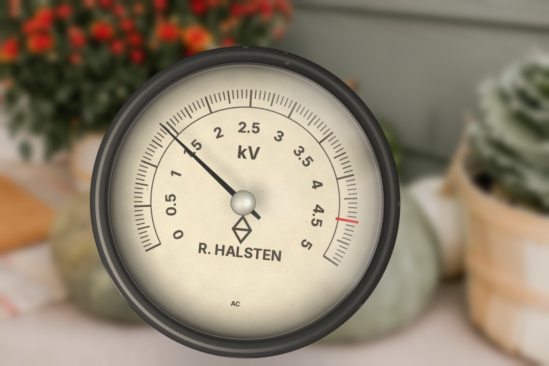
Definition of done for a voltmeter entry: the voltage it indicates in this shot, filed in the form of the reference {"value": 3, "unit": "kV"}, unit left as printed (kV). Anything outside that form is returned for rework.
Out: {"value": 1.45, "unit": "kV"}
